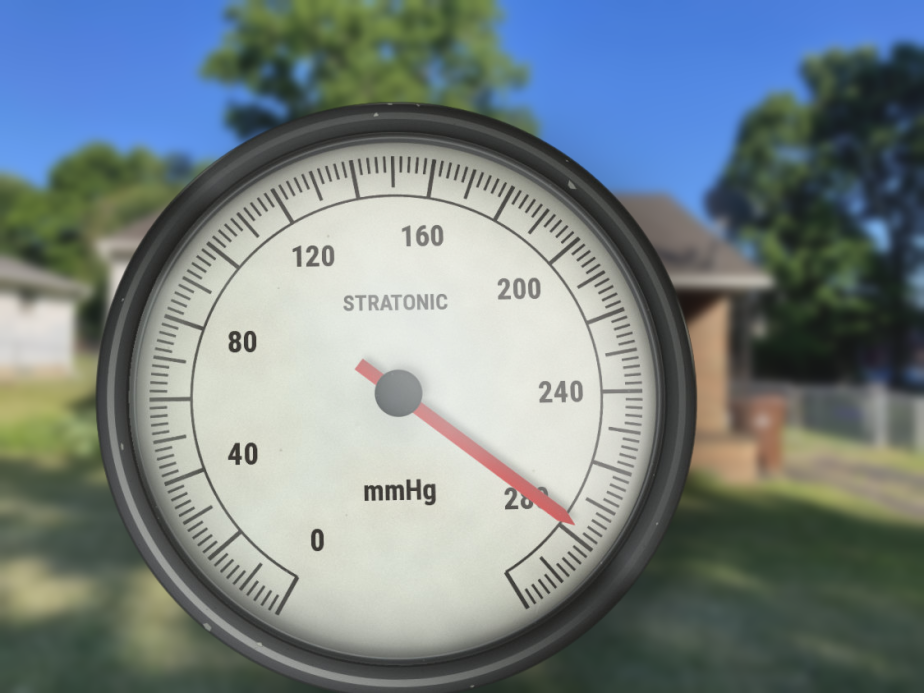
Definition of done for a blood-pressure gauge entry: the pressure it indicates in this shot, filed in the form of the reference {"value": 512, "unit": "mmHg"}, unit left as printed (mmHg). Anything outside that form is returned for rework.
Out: {"value": 278, "unit": "mmHg"}
